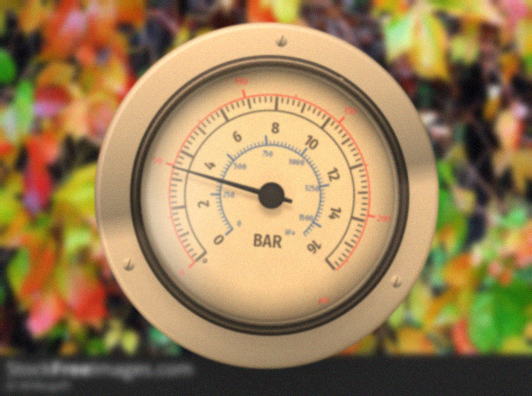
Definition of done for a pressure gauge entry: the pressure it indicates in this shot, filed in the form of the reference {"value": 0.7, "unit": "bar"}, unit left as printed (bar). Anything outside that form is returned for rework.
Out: {"value": 3.4, "unit": "bar"}
